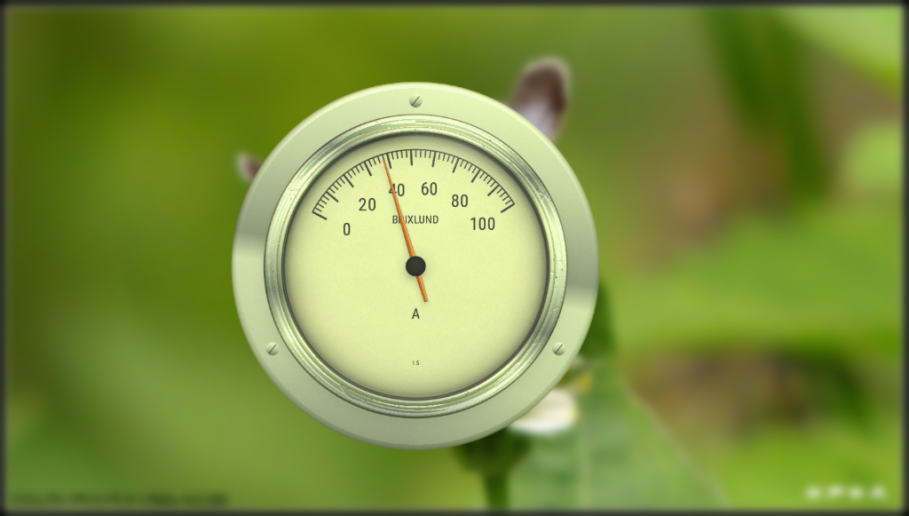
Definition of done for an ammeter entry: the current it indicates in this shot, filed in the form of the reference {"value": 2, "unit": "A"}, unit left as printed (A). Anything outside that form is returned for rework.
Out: {"value": 38, "unit": "A"}
